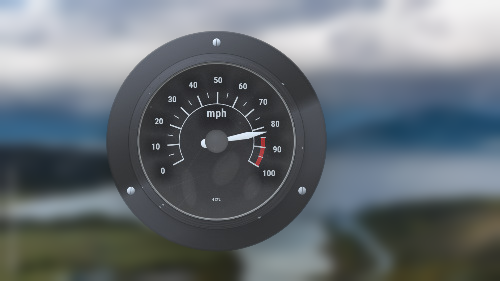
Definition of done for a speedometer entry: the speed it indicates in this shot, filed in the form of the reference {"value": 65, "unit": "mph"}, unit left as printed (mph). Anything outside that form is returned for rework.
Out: {"value": 82.5, "unit": "mph"}
